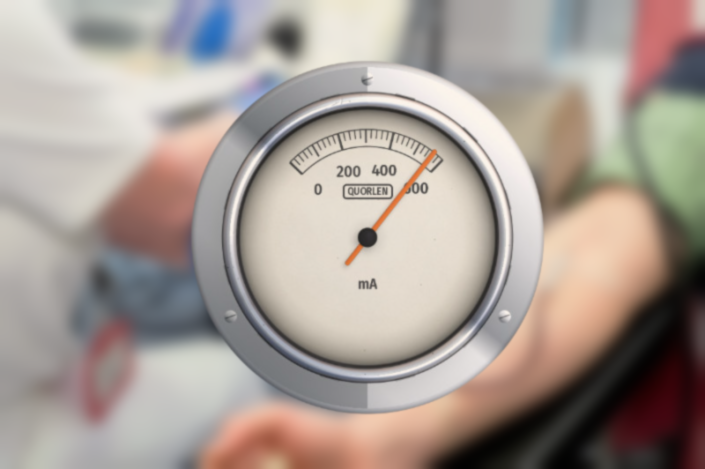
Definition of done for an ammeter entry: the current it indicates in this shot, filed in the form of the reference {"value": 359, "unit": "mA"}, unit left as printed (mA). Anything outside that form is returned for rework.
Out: {"value": 560, "unit": "mA"}
